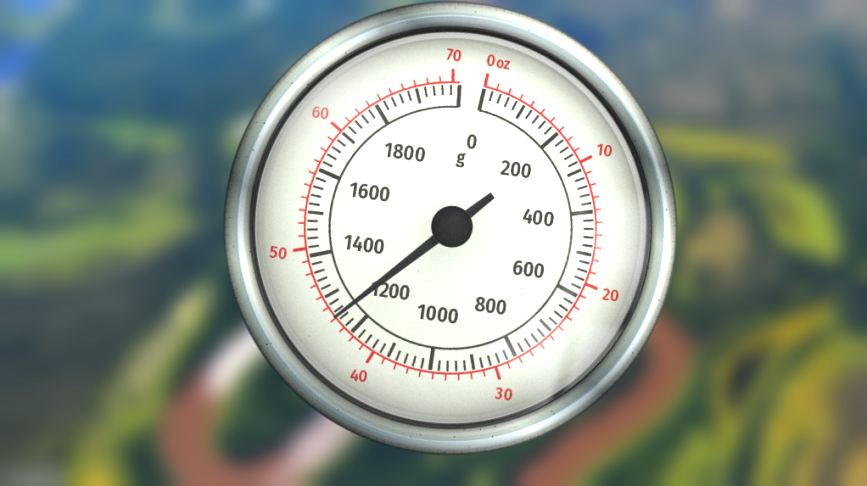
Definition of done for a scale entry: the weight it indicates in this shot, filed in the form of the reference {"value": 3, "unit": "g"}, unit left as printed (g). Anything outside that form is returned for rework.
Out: {"value": 1250, "unit": "g"}
